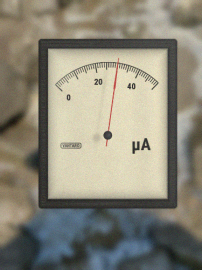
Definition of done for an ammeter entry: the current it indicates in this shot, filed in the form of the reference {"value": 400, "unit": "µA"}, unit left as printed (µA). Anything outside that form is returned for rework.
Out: {"value": 30, "unit": "µA"}
